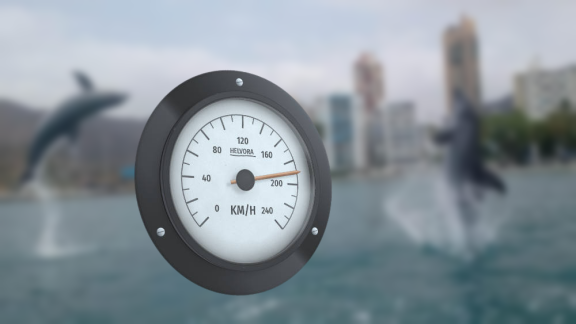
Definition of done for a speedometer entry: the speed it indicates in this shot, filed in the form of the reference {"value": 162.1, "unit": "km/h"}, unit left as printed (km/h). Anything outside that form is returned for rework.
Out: {"value": 190, "unit": "km/h"}
